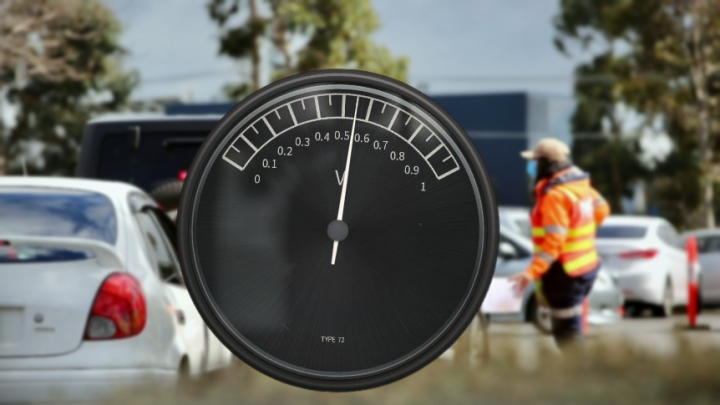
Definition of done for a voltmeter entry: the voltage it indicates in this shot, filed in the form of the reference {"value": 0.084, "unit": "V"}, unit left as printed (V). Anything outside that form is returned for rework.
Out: {"value": 0.55, "unit": "V"}
